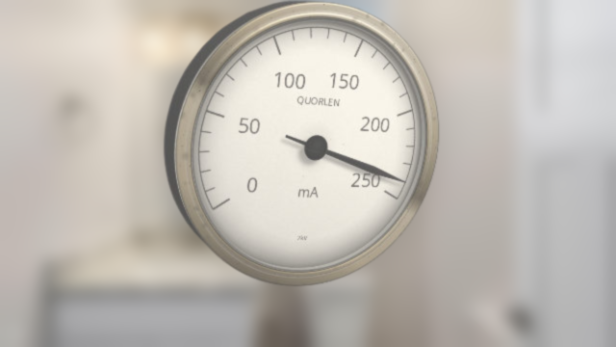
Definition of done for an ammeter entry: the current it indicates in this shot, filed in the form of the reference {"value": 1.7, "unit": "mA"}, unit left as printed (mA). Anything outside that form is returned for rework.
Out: {"value": 240, "unit": "mA"}
